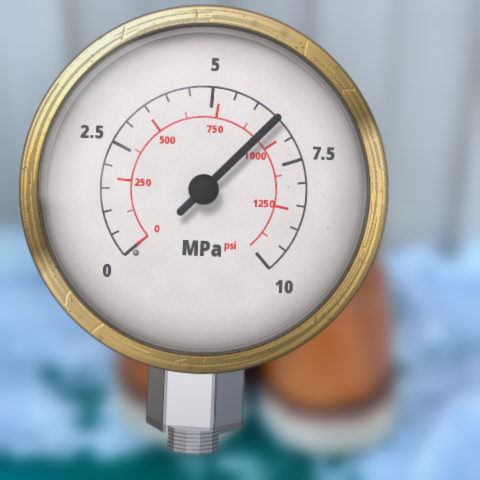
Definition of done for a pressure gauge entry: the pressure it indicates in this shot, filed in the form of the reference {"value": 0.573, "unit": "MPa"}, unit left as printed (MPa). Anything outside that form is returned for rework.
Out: {"value": 6.5, "unit": "MPa"}
